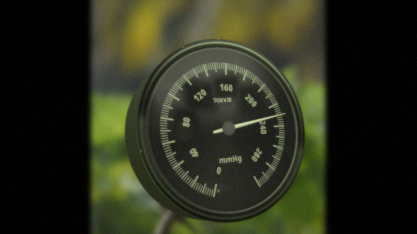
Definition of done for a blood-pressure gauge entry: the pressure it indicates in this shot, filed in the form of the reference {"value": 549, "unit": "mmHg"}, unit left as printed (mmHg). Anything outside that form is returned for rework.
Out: {"value": 230, "unit": "mmHg"}
